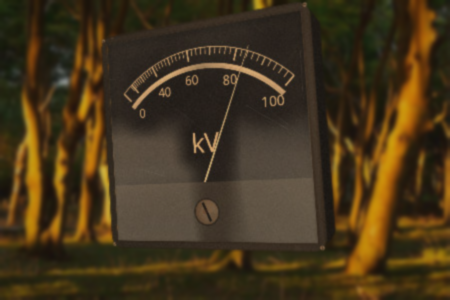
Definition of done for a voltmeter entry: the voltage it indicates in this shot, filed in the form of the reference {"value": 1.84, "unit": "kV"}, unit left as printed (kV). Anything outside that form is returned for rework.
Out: {"value": 84, "unit": "kV"}
